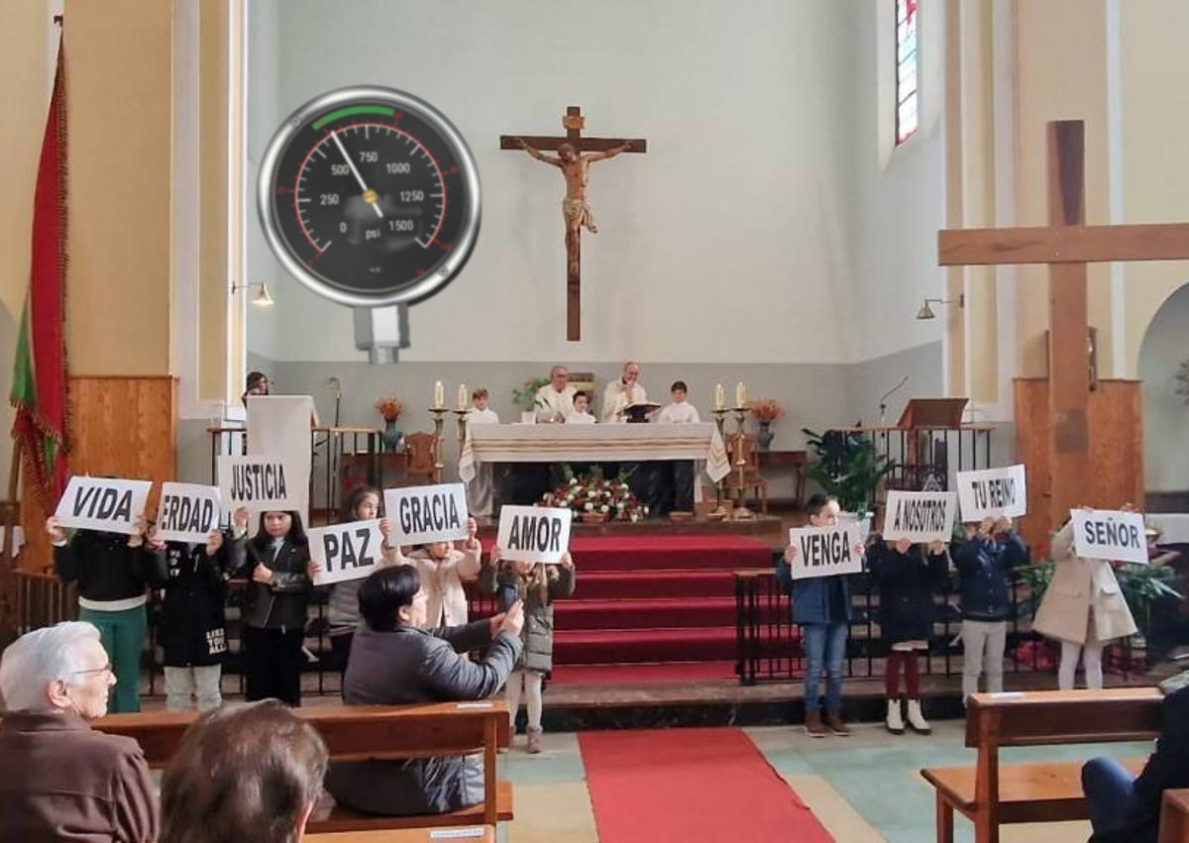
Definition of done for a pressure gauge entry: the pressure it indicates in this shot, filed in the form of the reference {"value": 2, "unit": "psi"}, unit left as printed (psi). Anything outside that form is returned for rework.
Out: {"value": 600, "unit": "psi"}
